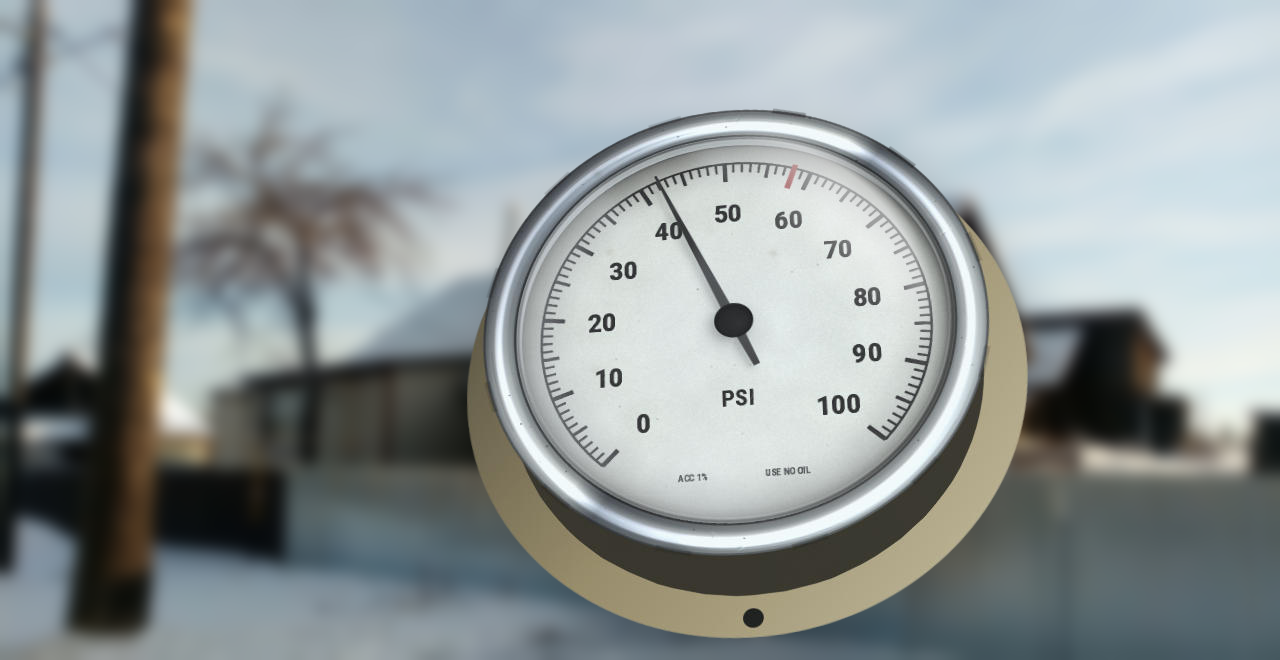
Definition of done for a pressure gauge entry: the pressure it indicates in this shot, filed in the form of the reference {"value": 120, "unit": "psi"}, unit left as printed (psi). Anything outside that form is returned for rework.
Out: {"value": 42, "unit": "psi"}
